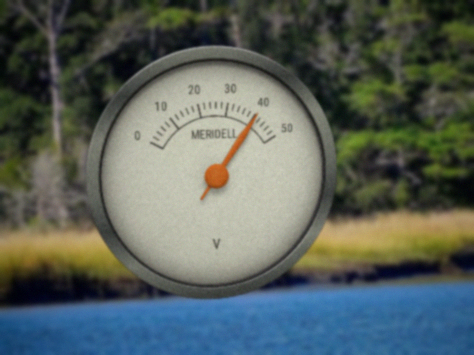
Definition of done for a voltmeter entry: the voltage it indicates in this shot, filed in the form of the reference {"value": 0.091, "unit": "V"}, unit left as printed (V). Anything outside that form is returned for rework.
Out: {"value": 40, "unit": "V"}
